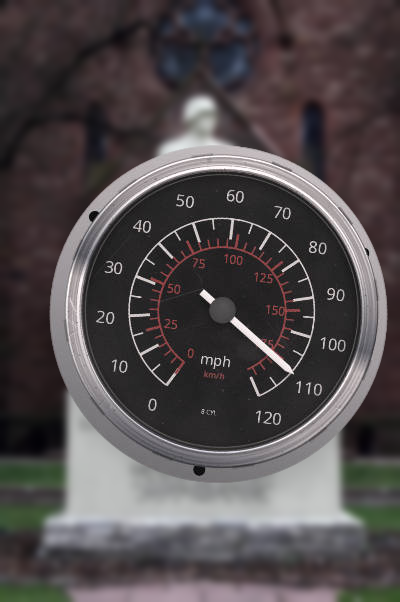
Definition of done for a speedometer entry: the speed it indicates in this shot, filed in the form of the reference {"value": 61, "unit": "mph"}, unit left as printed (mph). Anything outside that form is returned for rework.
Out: {"value": 110, "unit": "mph"}
